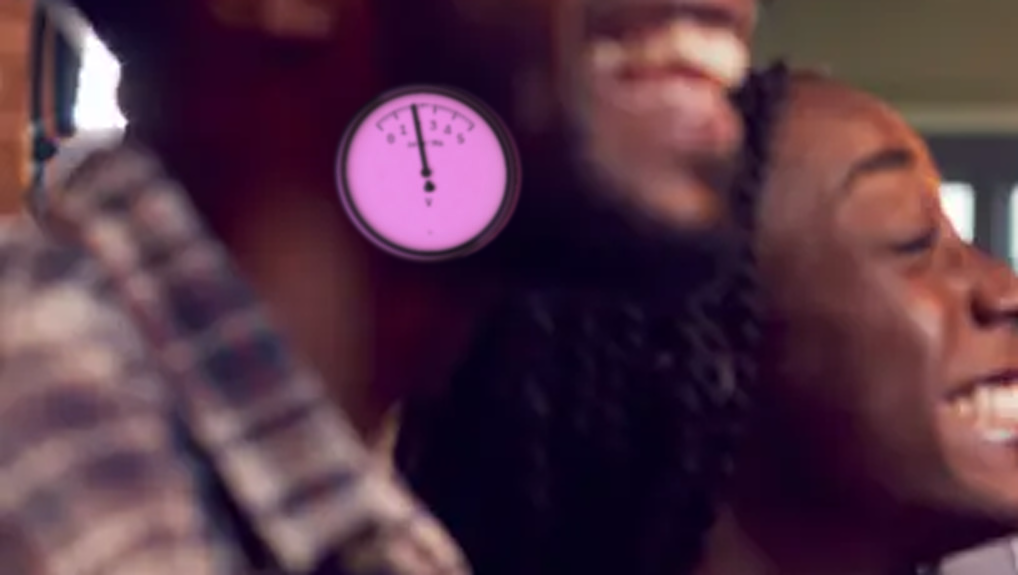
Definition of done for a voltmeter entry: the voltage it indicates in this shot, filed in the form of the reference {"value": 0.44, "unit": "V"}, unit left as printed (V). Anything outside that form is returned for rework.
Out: {"value": 2, "unit": "V"}
